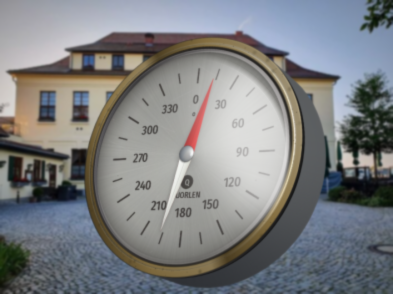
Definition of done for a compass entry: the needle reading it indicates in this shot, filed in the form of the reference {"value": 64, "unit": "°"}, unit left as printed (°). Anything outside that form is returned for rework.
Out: {"value": 15, "unit": "°"}
